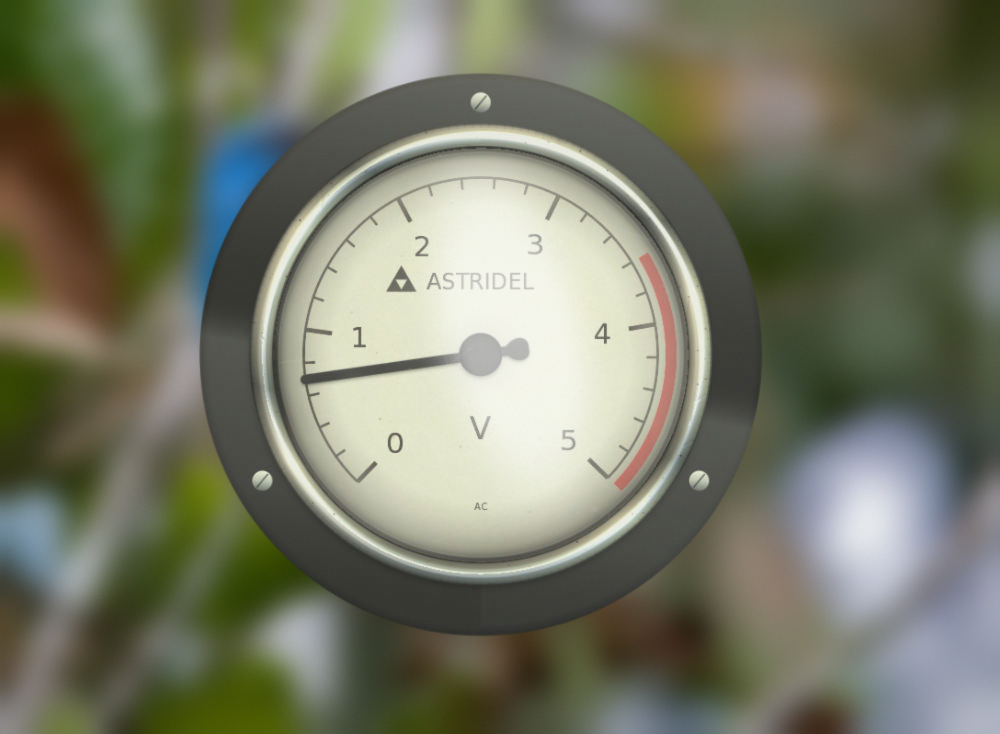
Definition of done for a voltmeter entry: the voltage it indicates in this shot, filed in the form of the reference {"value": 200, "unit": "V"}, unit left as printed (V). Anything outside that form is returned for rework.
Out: {"value": 0.7, "unit": "V"}
